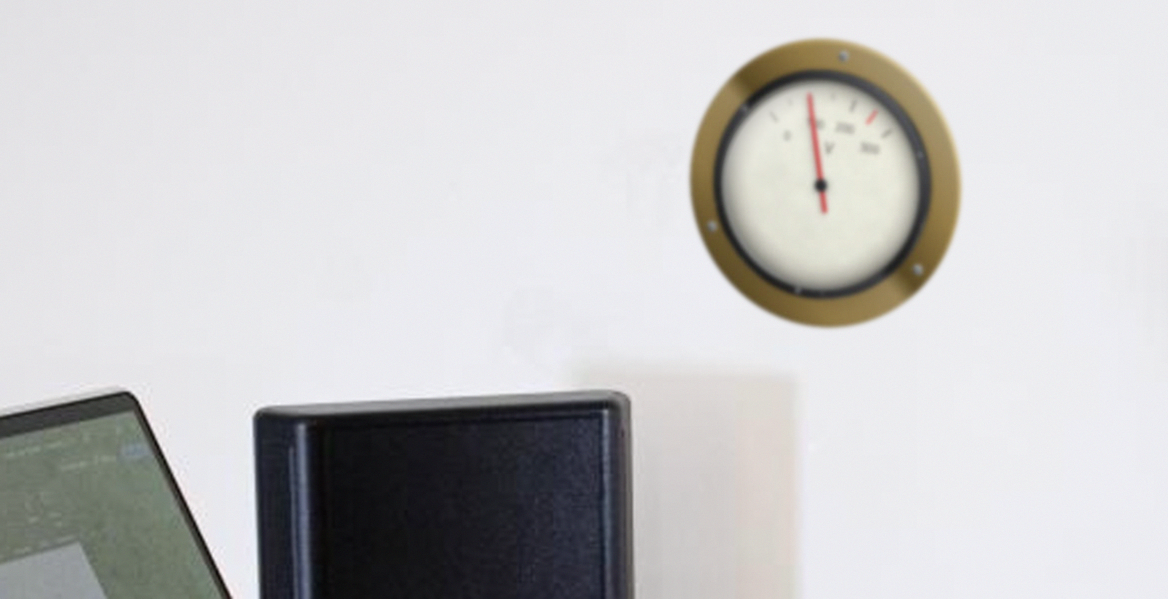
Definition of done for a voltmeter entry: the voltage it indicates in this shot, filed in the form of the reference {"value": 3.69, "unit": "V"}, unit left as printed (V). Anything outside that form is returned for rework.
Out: {"value": 100, "unit": "V"}
